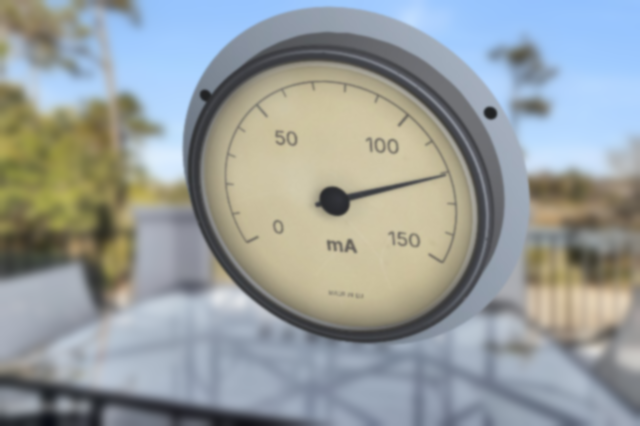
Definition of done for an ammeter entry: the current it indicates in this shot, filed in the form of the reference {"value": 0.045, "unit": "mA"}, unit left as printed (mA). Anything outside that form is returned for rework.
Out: {"value": 120, "unit": "mA"}
